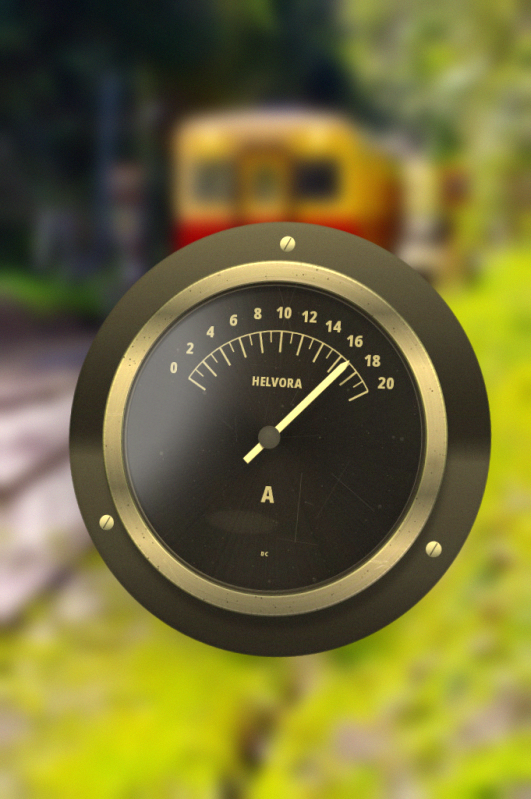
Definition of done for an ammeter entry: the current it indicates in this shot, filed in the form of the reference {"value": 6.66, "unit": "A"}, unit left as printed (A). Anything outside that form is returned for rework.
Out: {"value": 17, "unit": "A"}
